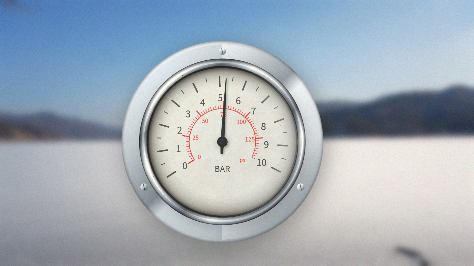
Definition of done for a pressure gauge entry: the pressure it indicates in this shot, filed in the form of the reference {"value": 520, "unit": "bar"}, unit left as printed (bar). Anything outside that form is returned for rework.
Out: {"value": 5.25, "unit": "bar"}
